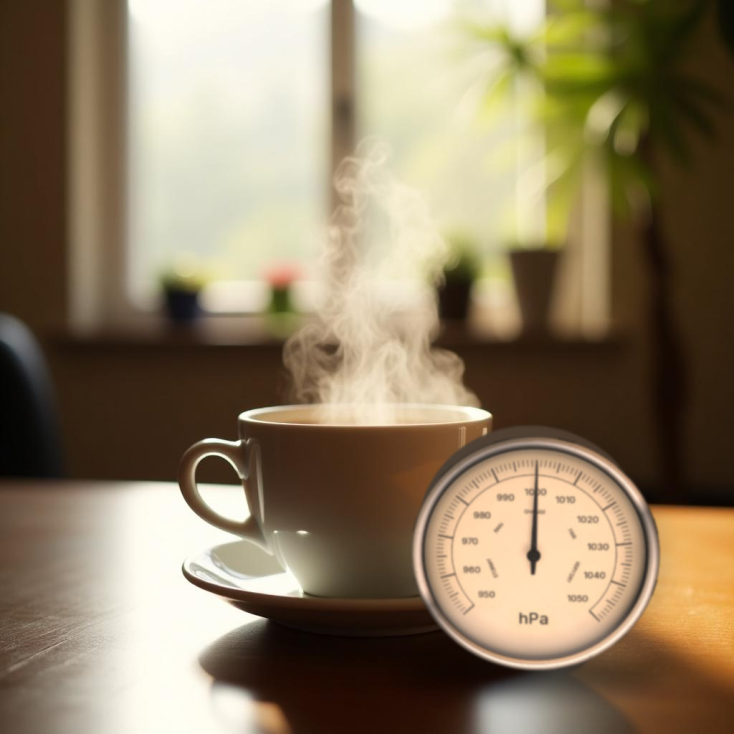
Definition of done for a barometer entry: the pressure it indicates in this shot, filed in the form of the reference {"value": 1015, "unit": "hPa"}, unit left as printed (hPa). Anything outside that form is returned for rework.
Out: {"value": 1000, "unit": "hPa"}
